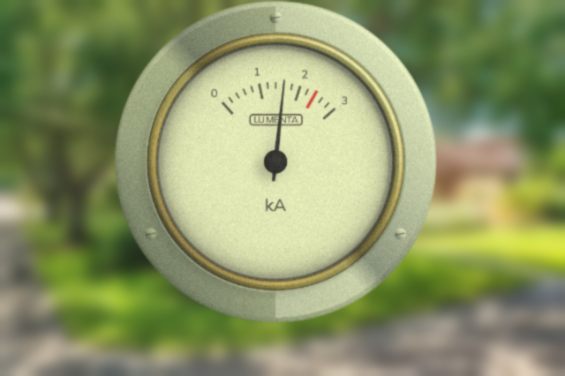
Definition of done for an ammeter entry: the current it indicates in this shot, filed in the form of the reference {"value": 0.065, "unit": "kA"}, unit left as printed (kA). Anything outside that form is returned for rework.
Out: {"value": 1.6, "unit": "kA"}
